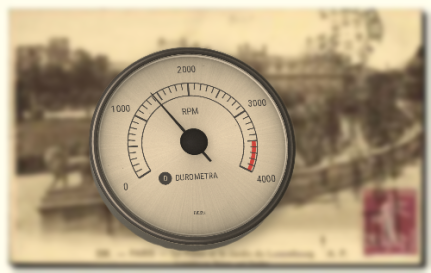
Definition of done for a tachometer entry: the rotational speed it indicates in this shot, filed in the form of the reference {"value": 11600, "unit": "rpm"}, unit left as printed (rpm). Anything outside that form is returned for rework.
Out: {"value": 1400, "unit": "rpm"}
